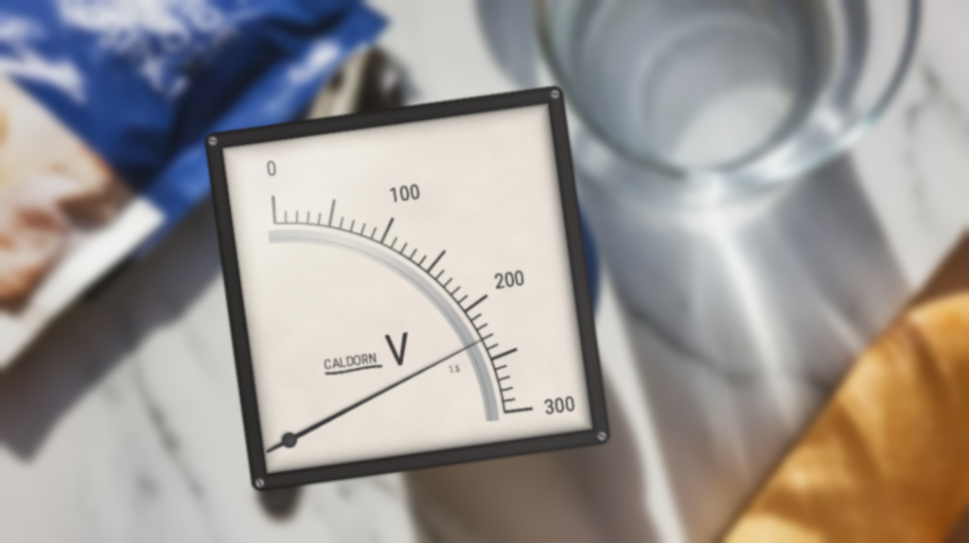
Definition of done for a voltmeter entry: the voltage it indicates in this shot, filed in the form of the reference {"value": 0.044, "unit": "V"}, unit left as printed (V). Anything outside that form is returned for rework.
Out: {"value": 230, "unit": "V"}
